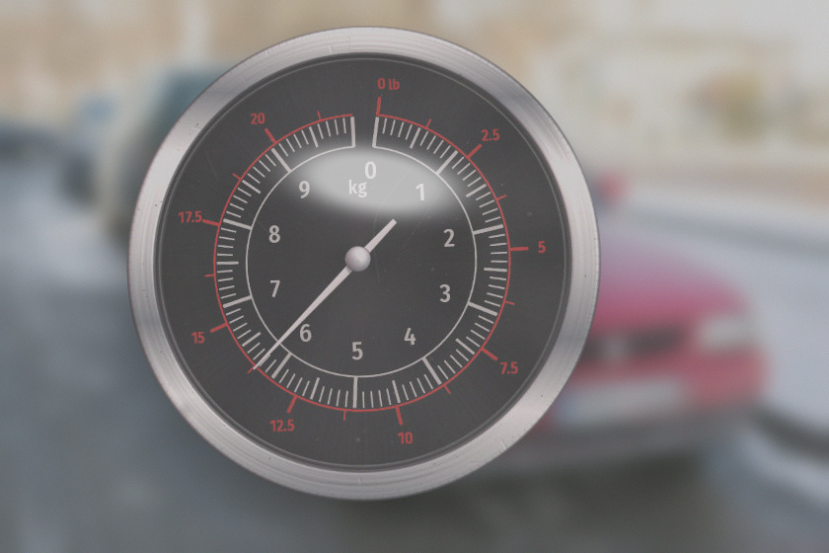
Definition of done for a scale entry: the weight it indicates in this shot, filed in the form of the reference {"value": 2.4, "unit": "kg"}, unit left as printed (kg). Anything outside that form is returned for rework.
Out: {"value": 6.2, "unit": "kg"}
